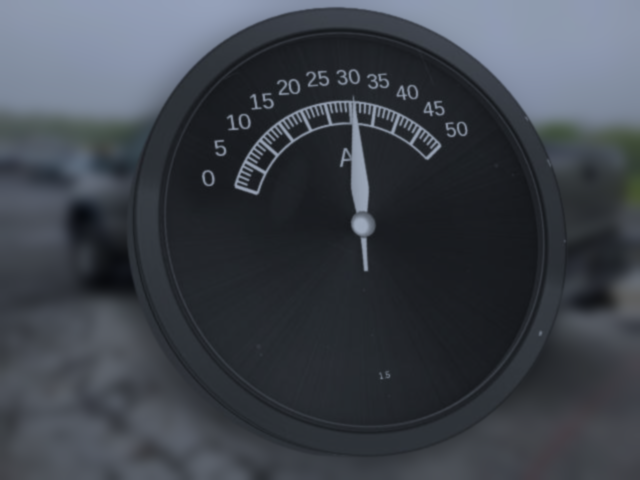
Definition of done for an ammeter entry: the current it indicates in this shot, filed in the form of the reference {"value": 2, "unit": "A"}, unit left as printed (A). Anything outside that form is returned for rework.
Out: {"value": 30, "unit": "A"}
